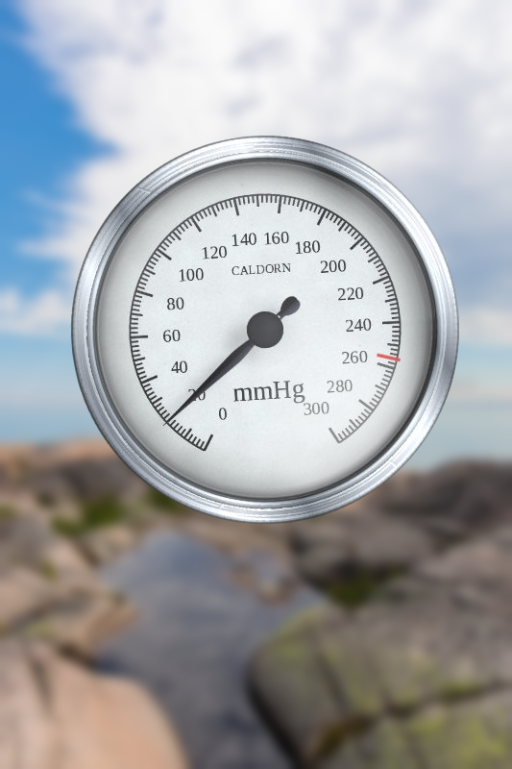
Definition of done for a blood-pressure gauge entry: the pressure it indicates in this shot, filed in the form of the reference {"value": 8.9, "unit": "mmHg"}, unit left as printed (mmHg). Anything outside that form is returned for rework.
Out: {"value": 20, "unit": "mmHg"}
